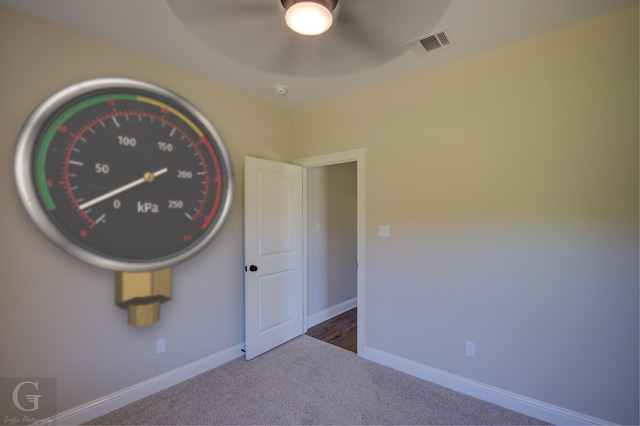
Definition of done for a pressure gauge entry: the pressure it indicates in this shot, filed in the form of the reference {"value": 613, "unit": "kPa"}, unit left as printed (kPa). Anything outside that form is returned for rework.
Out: {"value": 15, "unit": "kPa"}
